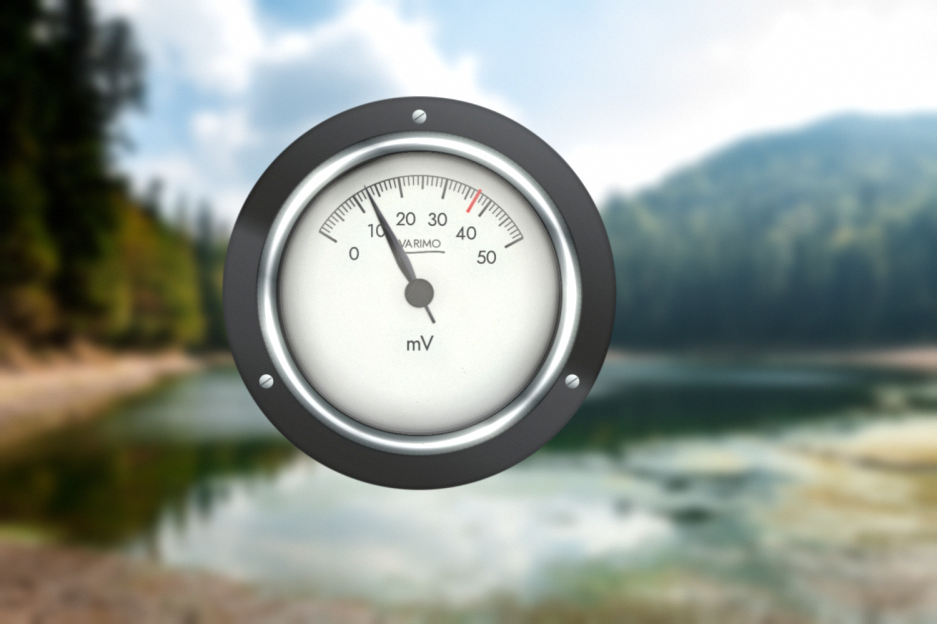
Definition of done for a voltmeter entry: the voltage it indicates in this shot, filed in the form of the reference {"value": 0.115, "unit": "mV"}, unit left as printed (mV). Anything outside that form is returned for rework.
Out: {"value": 13, "unit": "mV"}
